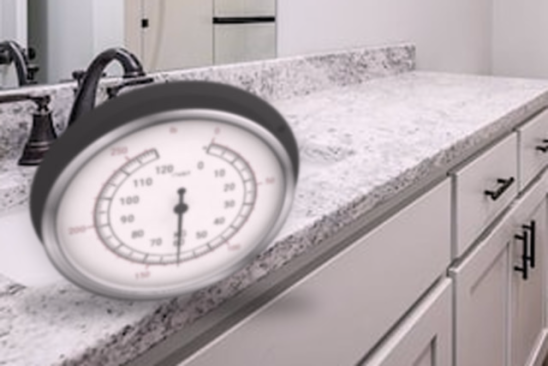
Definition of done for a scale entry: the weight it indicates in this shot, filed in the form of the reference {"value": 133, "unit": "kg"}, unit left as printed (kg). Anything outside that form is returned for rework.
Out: {"value": 60, "unit": "kg"}
